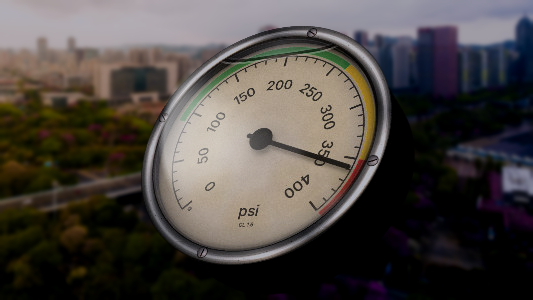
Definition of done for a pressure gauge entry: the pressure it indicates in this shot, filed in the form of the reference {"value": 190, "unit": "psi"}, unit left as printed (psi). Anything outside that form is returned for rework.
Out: {"value": 360, "unit": "psi"}
